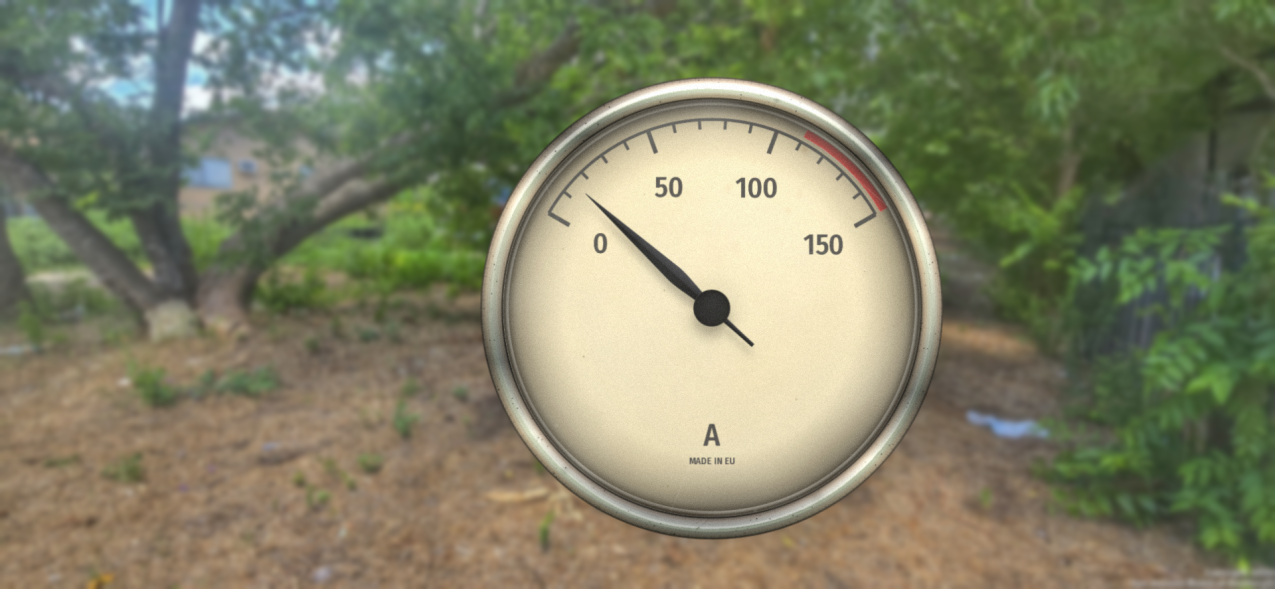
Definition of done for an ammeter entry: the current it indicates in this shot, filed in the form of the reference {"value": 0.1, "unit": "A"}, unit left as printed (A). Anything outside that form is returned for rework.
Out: {"value": 15, "unit": "A"}
